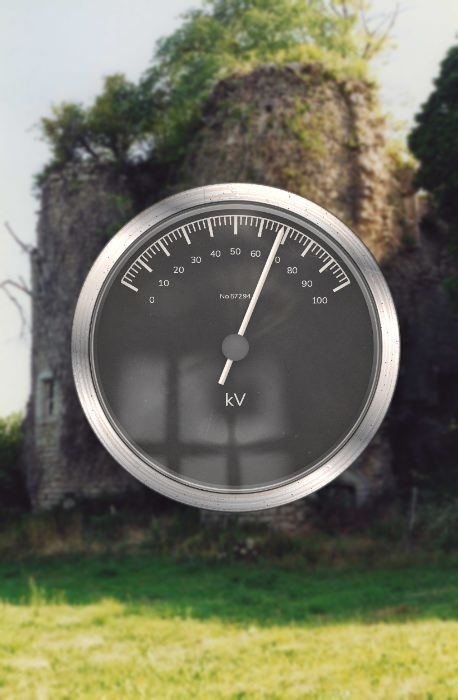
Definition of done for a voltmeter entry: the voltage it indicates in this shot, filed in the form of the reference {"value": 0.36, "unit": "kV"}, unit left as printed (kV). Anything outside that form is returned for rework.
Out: {"value": 68, "unit": "kV"}
